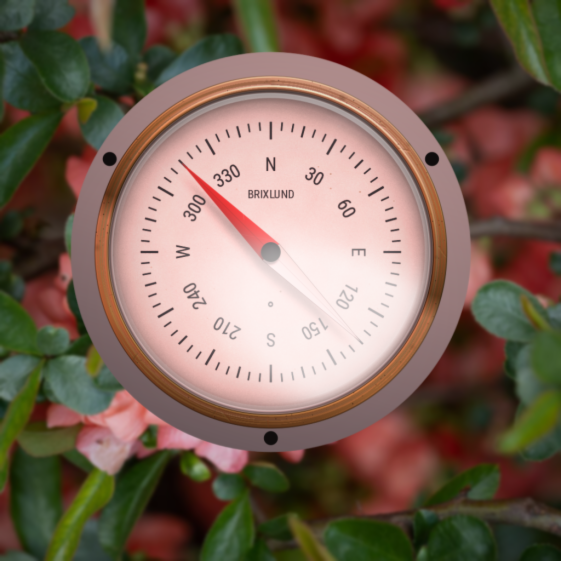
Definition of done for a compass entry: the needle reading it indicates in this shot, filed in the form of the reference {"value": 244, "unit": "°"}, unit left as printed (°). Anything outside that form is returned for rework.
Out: {"value": 315, "unit": "°"}
